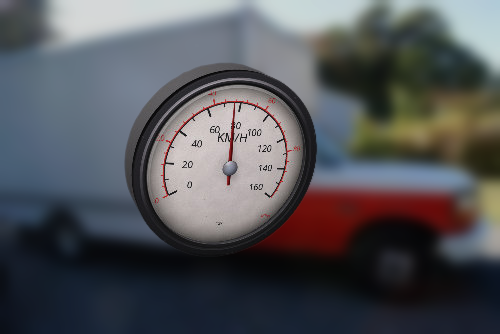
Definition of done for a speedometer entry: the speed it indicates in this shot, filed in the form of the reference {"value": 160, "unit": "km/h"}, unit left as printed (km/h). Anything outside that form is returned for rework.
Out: {"value": 75, "unit": "km/h"}
